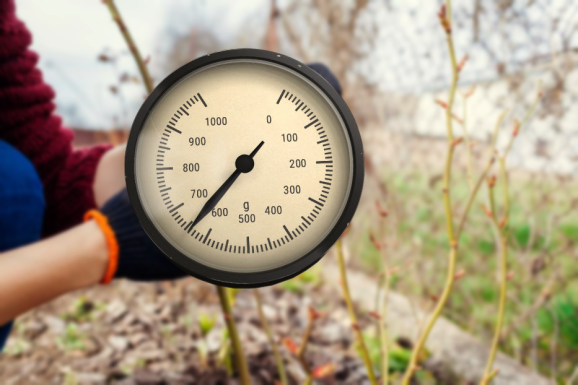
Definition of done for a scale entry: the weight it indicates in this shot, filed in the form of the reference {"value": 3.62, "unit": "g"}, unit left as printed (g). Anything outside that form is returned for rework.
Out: {"value": 640, "unit": "g"}
